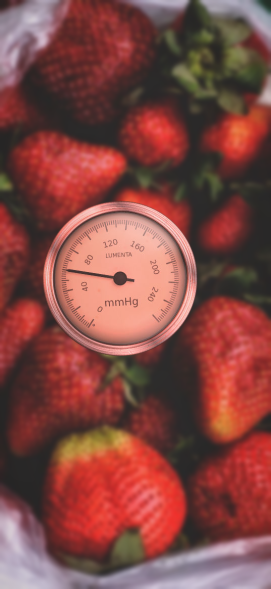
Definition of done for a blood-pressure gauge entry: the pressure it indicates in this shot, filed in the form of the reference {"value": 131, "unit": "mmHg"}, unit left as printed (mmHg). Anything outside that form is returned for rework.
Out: {"value": 60, "unit": "mmHg"}
